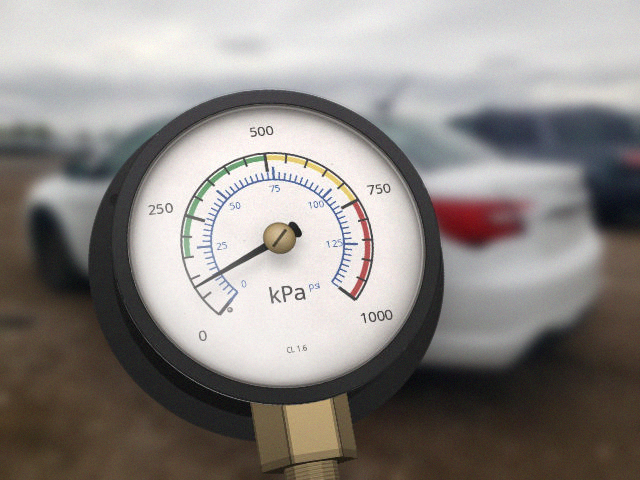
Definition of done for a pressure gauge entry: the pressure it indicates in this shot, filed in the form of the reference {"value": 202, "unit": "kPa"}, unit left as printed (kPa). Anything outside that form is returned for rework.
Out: {"value": 75, "unit": "kPa"}
